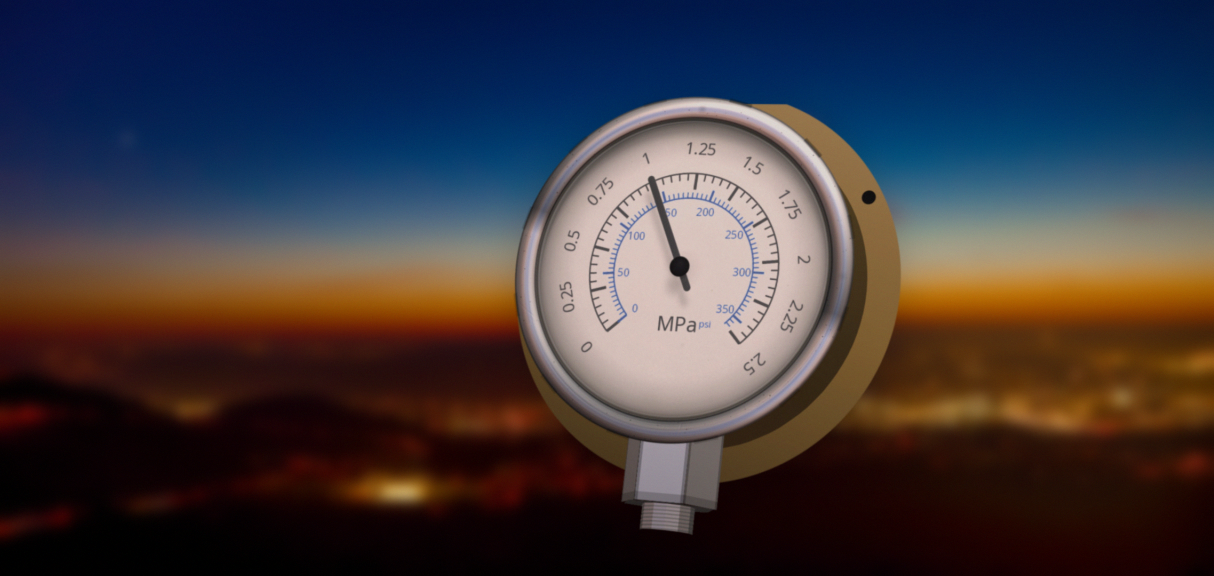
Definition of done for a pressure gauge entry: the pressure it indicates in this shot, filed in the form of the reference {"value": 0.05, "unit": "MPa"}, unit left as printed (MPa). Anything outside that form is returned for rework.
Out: {"value": 1, "unit": "MPa"}
